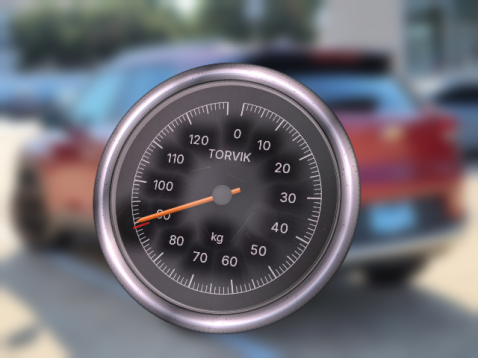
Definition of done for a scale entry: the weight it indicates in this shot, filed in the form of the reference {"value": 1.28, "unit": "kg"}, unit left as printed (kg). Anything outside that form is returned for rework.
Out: {"value": 90, "unit": "kg"}
